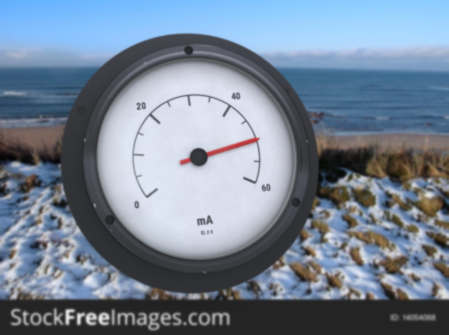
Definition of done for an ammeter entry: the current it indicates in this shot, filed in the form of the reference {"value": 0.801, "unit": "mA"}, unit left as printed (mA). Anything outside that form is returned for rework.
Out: {"value": 50, "unit": "mA"}
